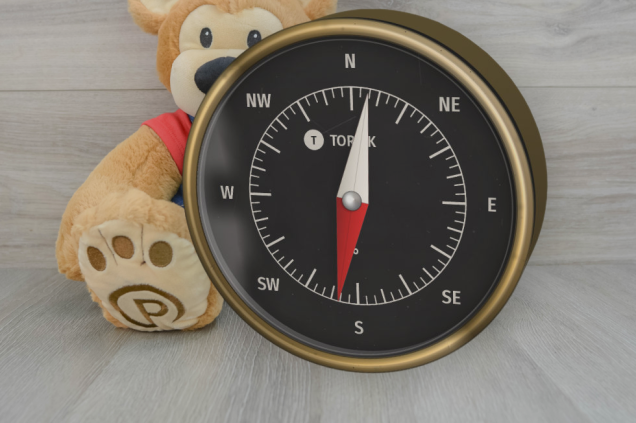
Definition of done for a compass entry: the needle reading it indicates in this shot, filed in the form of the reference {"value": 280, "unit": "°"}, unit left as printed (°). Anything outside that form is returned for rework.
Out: {"value": 190, "unit": "°"}
